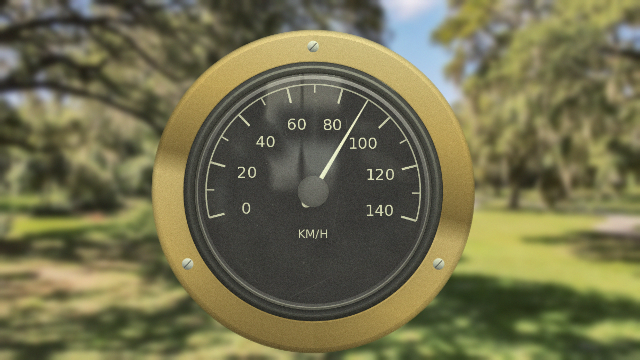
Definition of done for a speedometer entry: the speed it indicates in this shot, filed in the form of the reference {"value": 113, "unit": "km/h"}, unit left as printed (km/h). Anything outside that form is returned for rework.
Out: {"value": 90, "unit": "km/h"}
